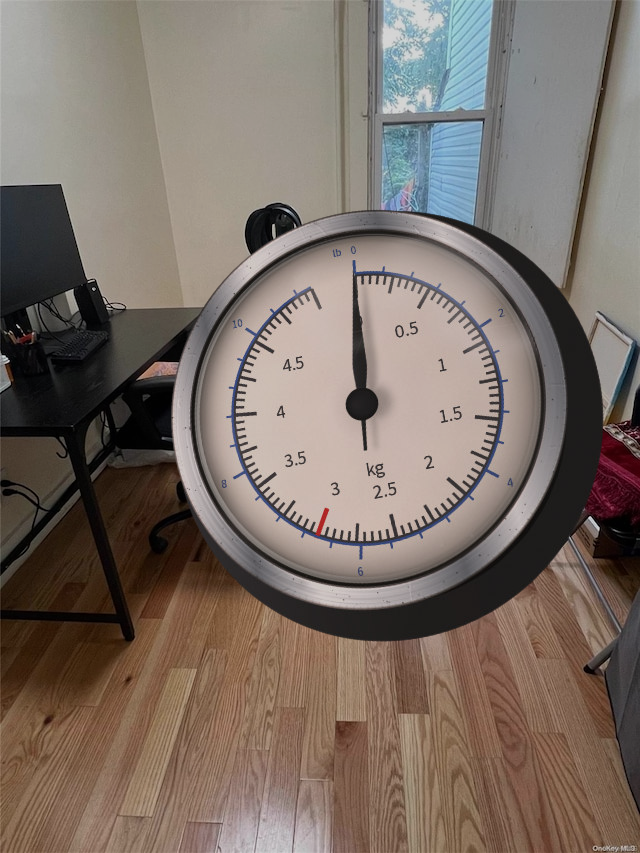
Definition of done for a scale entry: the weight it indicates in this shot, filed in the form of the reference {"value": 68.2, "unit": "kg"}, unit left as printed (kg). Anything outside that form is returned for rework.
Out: {"value": 0, "unit": "kg"}
